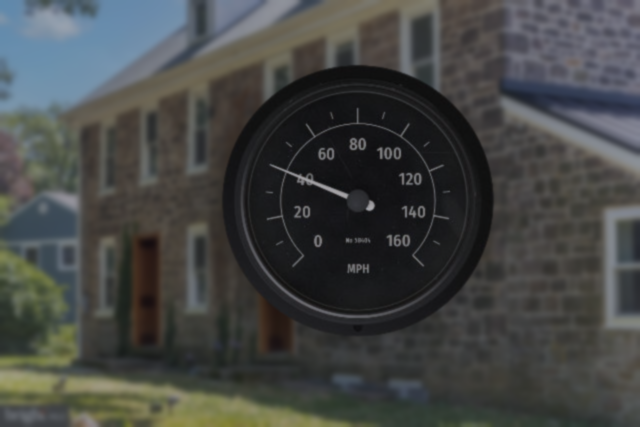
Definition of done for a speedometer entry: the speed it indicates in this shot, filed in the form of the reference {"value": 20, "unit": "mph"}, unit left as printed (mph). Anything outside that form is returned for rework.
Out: {"value": 40, "unit": "mph"}
